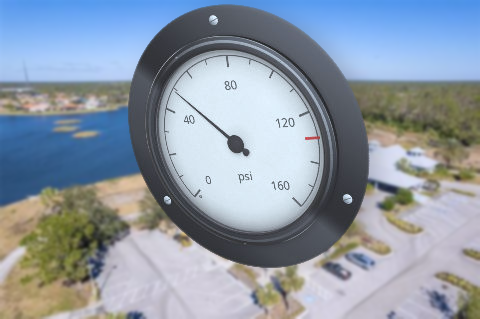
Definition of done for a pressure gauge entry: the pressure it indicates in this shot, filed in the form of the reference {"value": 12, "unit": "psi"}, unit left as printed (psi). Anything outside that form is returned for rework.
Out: {"value": 50, "unit": "psi"}
